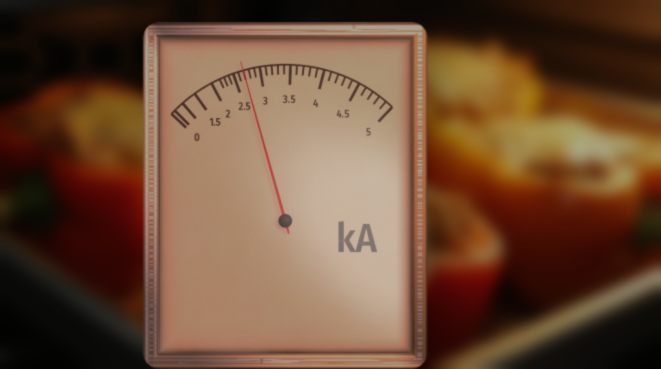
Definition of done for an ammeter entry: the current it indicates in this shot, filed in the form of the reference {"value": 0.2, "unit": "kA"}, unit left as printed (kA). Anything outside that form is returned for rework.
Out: {"value": 2.7, "unit": "kA"}
